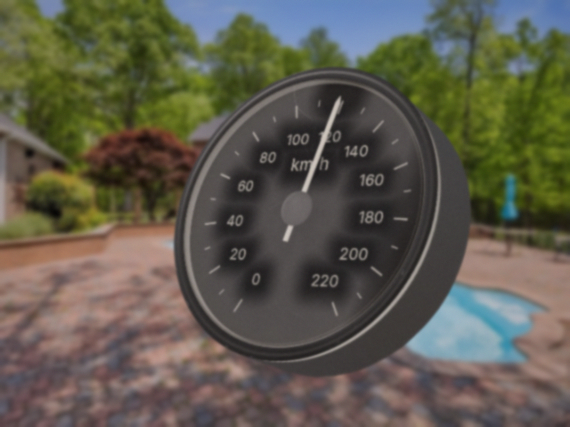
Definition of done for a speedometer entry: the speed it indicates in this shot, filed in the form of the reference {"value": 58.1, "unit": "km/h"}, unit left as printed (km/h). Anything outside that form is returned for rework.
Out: {"value": 120, "unit": "km/h"}
